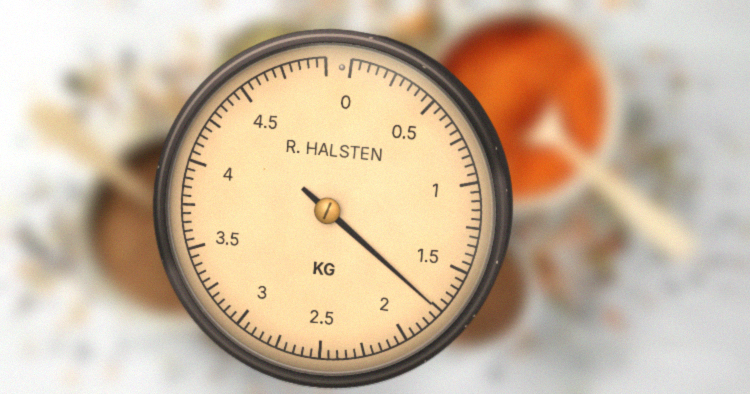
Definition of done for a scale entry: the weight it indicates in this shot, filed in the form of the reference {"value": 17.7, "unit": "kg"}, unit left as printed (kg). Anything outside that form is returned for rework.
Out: {"value": 1.75, "unit": "kg"}
